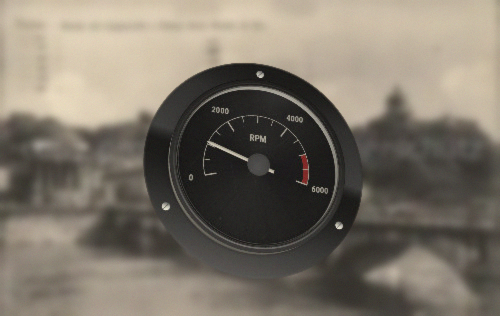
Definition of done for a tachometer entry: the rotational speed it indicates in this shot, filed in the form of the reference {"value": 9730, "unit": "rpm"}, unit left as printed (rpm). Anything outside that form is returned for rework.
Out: {"value": 1000, "unit": "rpm"}
